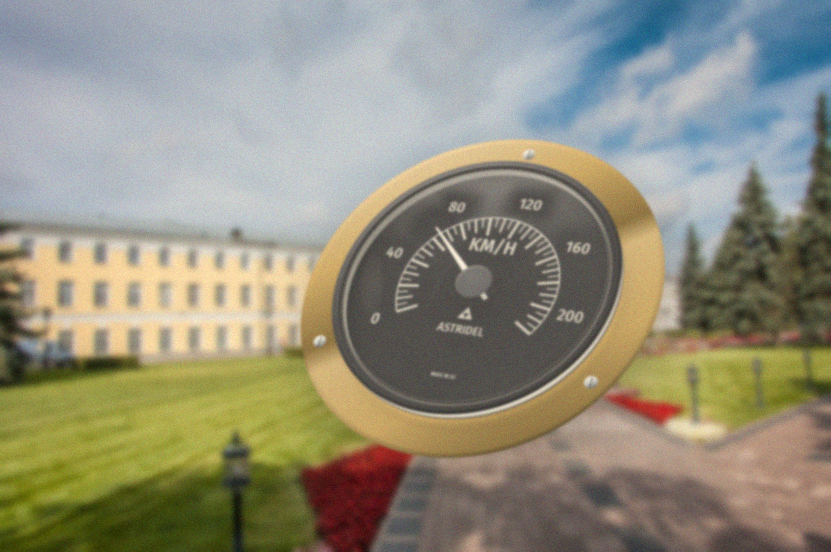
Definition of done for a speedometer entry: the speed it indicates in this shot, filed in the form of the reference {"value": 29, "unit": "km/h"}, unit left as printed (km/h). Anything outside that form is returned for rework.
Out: {"value": 65, "unit": "km/h"}
